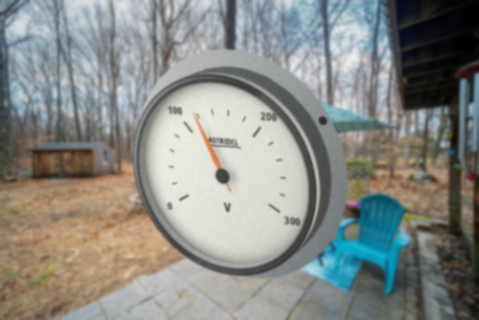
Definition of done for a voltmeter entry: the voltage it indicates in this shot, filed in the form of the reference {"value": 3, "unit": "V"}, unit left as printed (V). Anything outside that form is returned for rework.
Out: {"value": 120, "unit": "V"}
